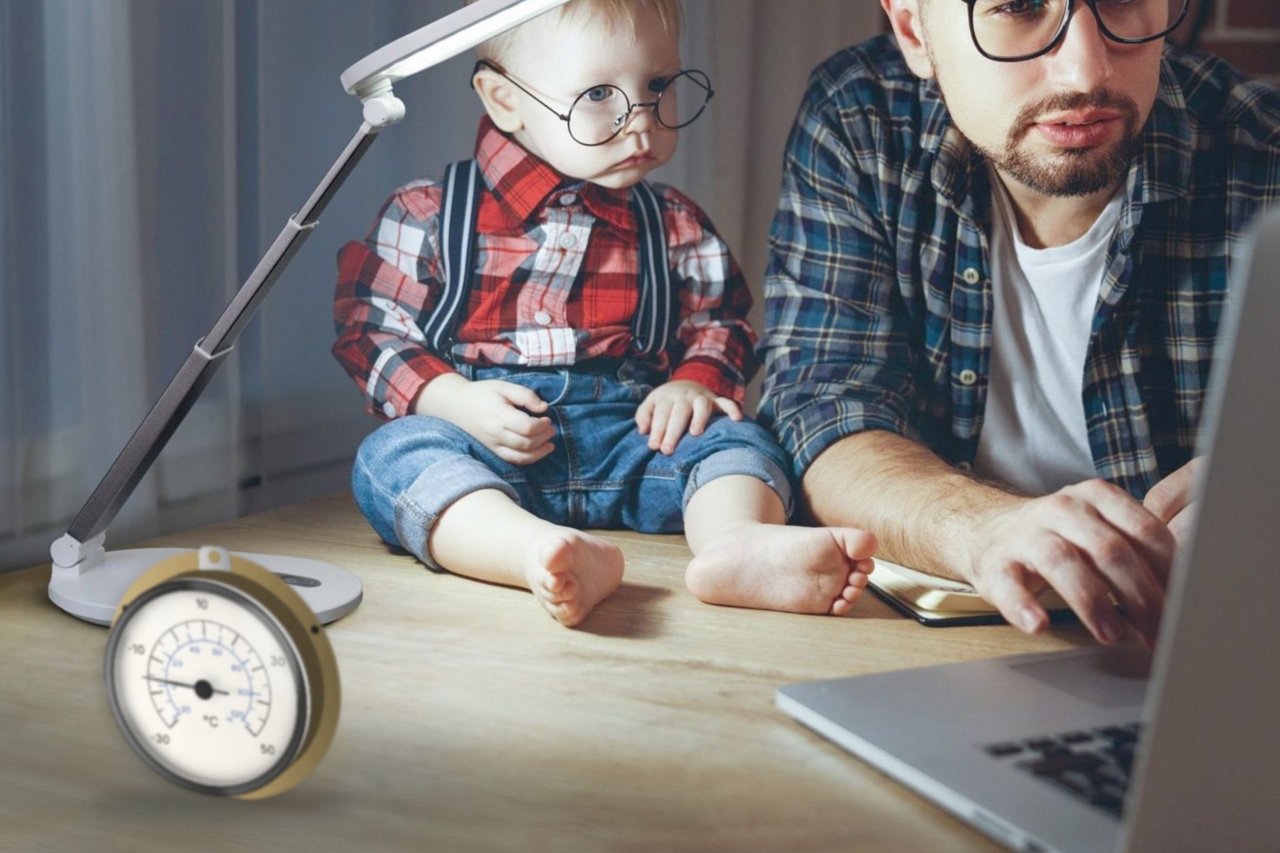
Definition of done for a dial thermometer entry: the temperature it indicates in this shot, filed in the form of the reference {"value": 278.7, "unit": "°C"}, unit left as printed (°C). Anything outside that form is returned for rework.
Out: {"value": -15, "unit": "°C"}
